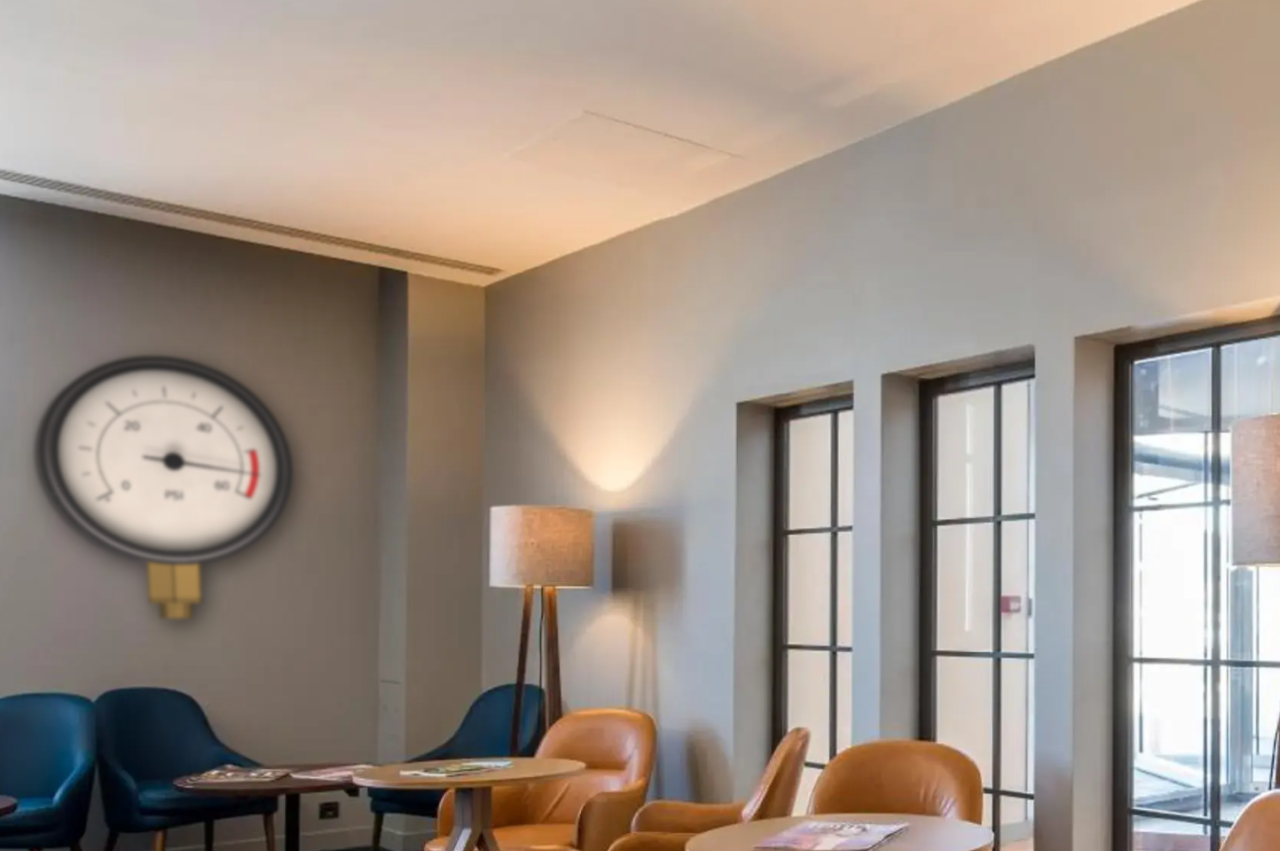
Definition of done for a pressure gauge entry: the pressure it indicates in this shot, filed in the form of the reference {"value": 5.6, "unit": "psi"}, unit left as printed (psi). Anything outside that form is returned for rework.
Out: {"value": 55, "unit": "psi"}
